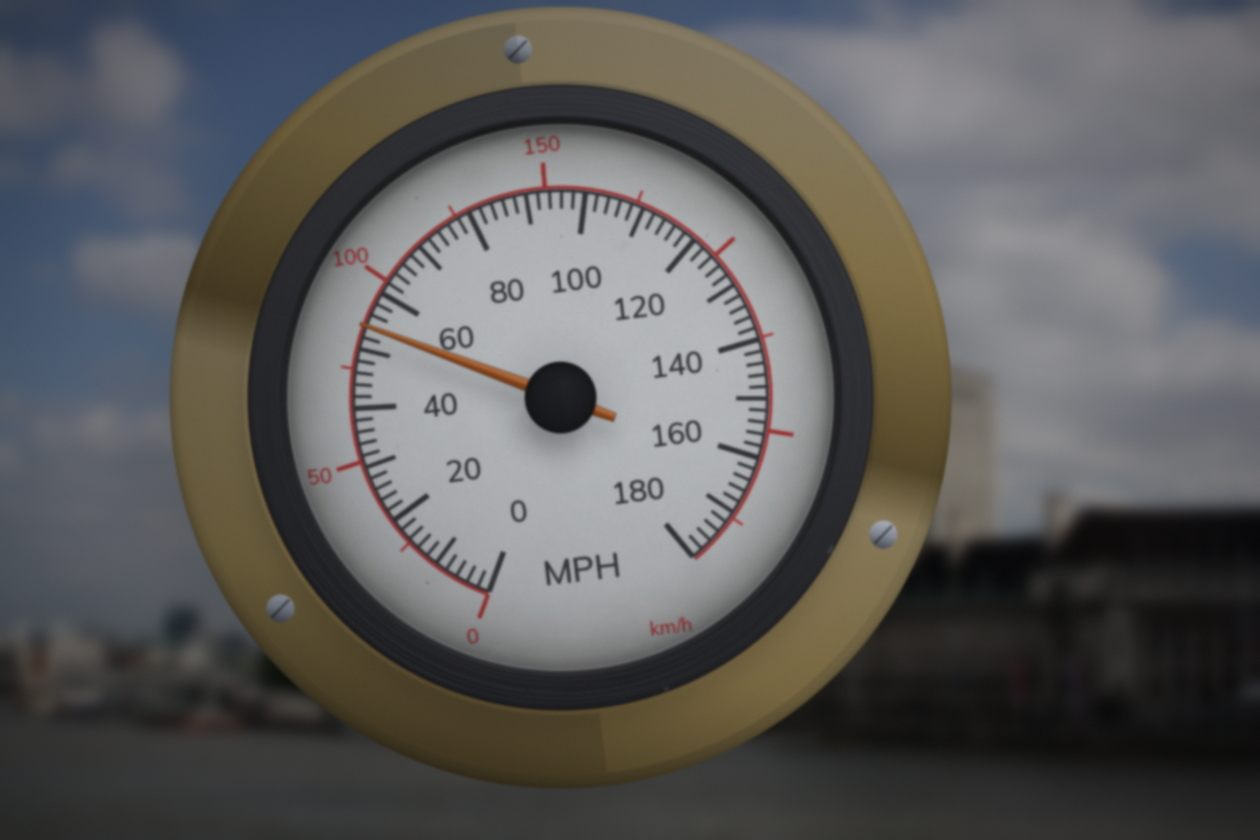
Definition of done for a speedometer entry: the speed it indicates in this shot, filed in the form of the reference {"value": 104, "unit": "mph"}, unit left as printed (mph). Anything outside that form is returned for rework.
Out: {"value": 54, "unit": "mph"}
